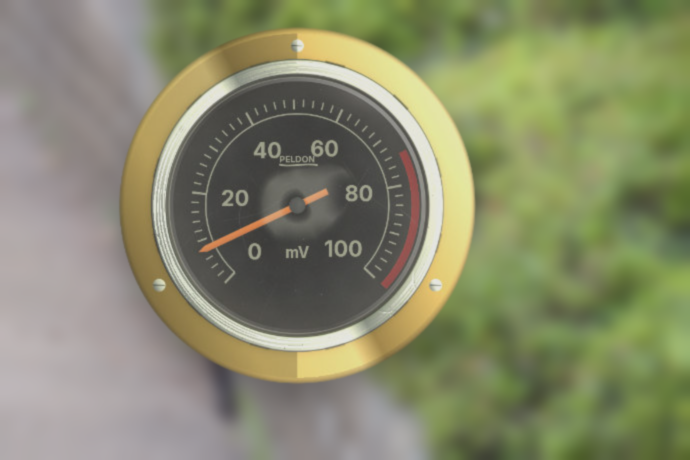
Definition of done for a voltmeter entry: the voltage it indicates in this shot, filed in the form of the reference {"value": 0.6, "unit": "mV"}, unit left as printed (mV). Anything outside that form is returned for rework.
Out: {"value": 8, "unit": "mV"}
